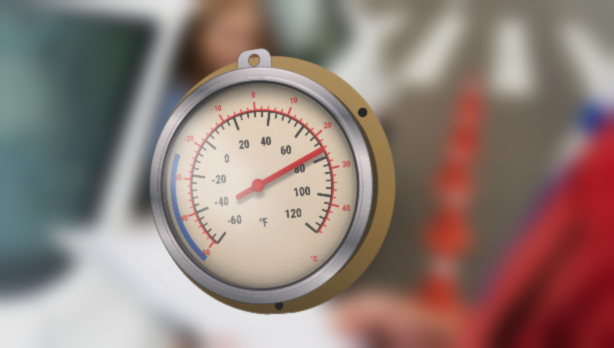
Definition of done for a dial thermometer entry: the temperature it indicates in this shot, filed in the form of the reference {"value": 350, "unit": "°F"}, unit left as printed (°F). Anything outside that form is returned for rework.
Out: {"value": 76, "unit": "°F"}
